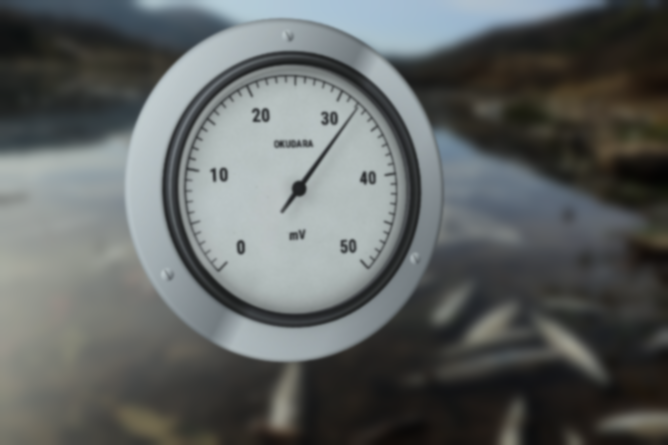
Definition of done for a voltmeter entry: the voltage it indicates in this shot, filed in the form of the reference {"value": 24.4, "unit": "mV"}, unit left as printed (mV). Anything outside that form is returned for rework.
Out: {"value": 32, "unit": "mV"}
